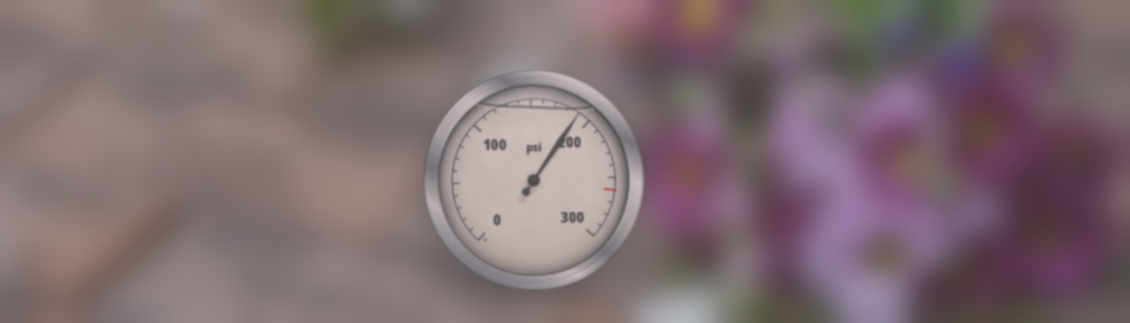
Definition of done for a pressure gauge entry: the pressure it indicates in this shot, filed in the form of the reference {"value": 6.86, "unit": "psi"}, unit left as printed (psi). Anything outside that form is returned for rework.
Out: {"value": 190, "unit": "psi"}
